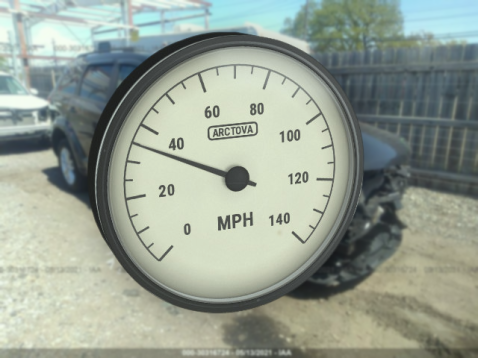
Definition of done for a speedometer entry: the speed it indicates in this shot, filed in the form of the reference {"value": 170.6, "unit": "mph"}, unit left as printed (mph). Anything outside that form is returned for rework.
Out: {"value": 35, "unit": "mph"}
